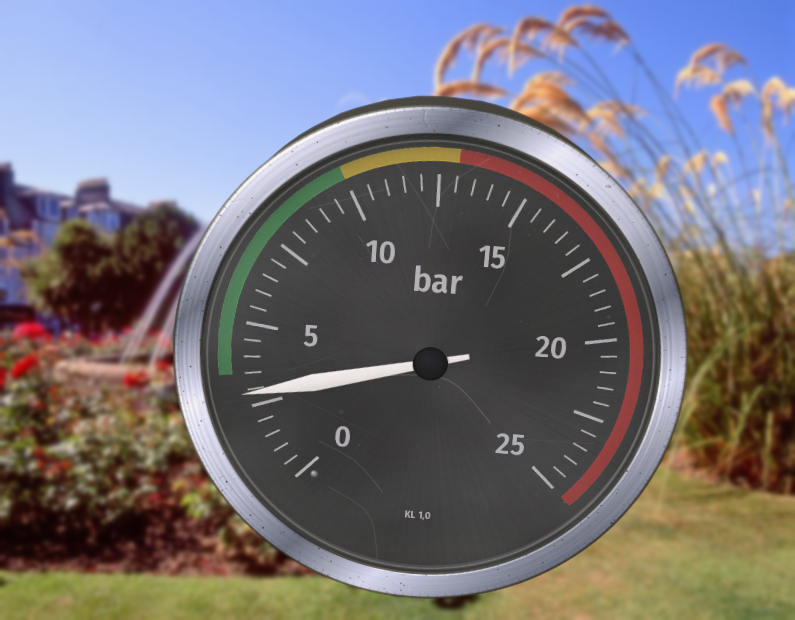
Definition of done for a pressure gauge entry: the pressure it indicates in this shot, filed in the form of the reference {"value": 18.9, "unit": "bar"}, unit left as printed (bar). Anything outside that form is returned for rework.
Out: {"value": 3, "unit": "bar"}
